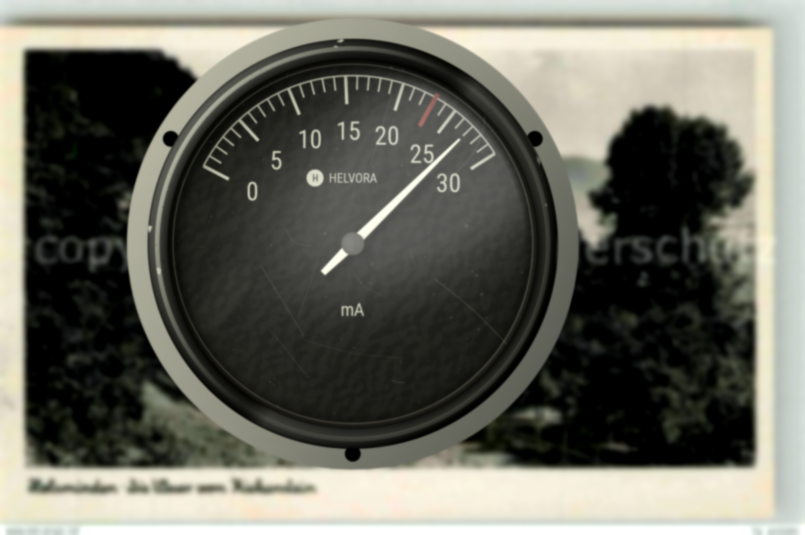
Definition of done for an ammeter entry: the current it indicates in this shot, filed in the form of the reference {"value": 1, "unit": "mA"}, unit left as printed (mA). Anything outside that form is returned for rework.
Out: {"value": 27, "unit": "mA"}
